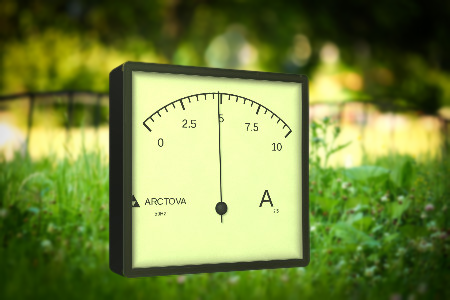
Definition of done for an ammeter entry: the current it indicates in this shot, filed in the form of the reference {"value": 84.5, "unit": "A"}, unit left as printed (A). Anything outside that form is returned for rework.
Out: {"value": 4.75, "unit": "A"}
